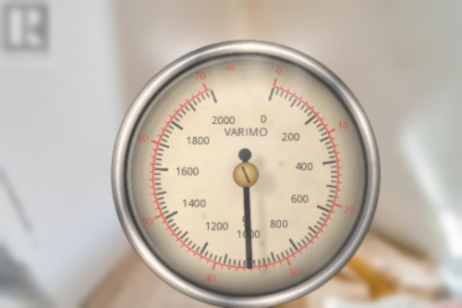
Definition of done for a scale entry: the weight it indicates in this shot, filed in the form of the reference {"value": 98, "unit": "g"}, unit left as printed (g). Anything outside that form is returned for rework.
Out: {"value": 1000, "unit": "g"}
